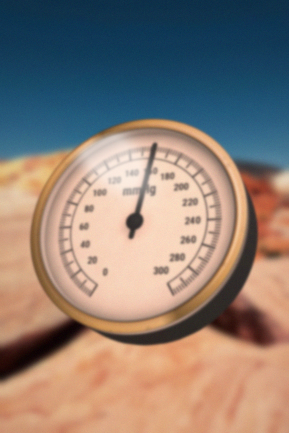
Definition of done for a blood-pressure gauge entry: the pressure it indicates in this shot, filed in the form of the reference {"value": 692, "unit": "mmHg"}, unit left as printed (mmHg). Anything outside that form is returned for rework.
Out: {"value": 160, "unit": "mmHg"}
